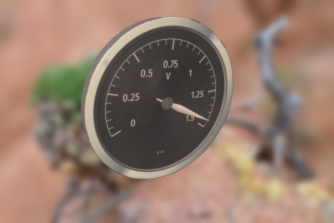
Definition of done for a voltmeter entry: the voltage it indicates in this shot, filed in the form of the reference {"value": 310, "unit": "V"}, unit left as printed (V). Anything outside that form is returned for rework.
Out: {"value": 1.45, "unit": "V"}
